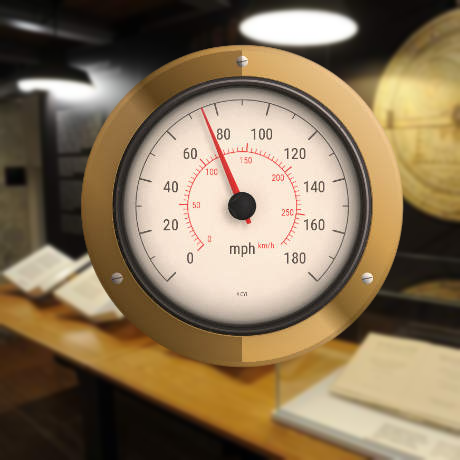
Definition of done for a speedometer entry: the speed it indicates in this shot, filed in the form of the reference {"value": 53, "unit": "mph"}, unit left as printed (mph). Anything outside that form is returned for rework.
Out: {"value": 75, "unit": "mph"}
